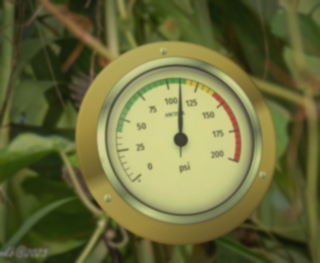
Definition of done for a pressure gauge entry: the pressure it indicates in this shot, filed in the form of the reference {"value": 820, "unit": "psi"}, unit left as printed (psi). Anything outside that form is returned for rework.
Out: {"value": 110, "unit": "psi"}
